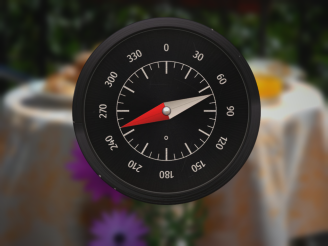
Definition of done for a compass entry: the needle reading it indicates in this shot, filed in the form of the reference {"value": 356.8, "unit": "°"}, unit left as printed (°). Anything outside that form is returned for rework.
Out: {"value": 250, "unit": "°"}
